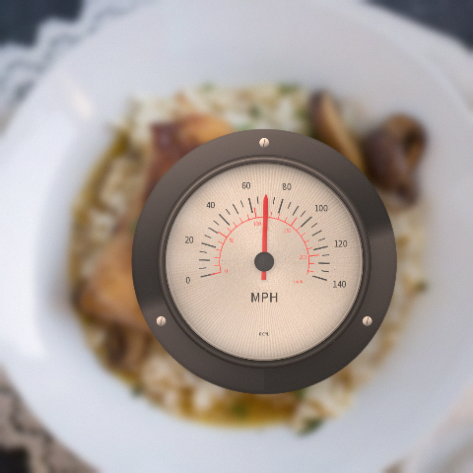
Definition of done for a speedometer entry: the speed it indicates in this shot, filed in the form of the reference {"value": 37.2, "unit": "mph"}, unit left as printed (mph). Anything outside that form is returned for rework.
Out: {"value": 70, "unit": "mph"}
